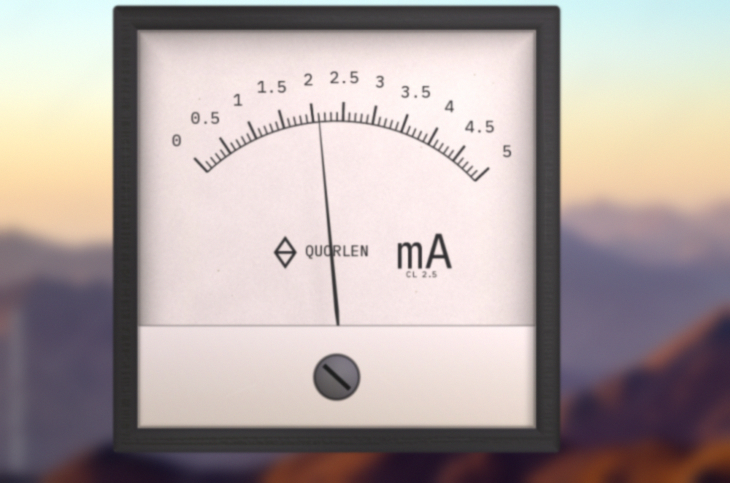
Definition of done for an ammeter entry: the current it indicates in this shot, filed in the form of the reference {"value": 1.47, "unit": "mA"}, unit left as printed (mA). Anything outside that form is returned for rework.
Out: {"value": 2.1, "unit": "mA"}
